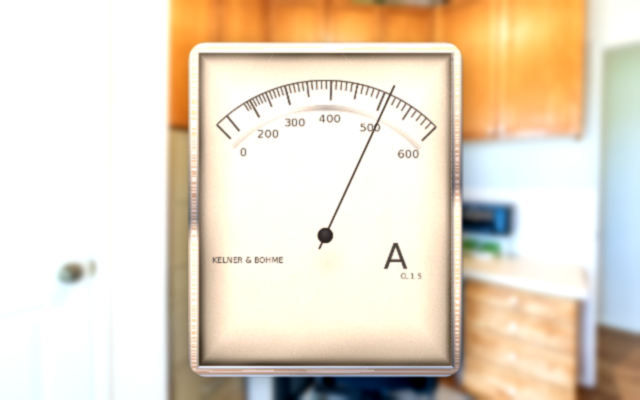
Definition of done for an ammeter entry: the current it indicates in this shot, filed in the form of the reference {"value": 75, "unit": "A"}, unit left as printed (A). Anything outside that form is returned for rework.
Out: {"value": 510, "unit": "A"}
